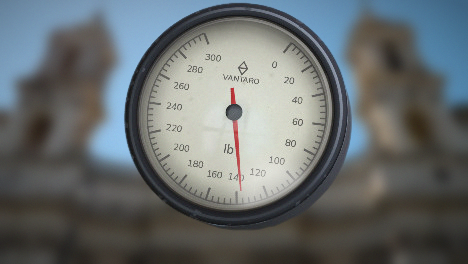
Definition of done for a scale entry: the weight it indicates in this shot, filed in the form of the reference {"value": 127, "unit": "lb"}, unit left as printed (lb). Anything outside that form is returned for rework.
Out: {"value": 136, "unit": "lb"}
